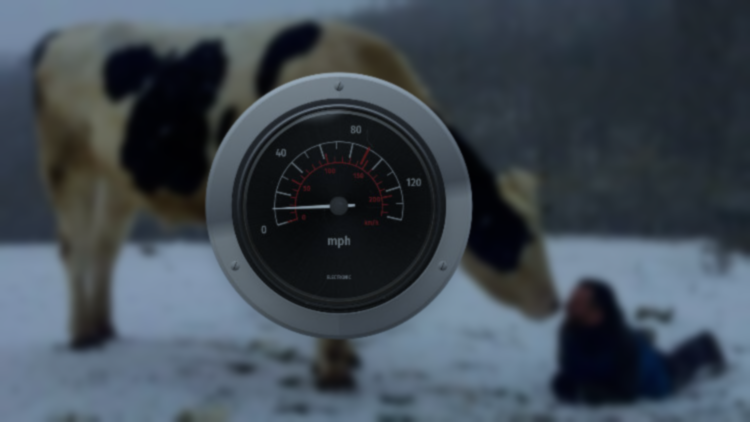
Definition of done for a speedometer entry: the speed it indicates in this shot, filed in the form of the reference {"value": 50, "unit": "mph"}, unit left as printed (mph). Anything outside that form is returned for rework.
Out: {"value": 10, "unit": "mph"}
